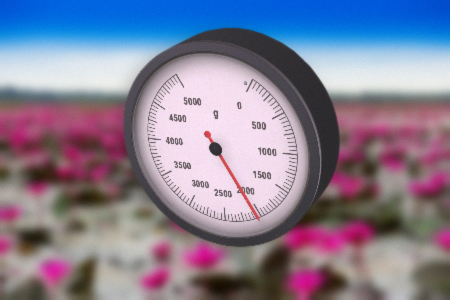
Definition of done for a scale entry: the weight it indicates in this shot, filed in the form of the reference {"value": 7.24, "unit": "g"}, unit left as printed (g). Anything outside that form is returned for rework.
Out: {"value": 2000, "unit": "g"}
